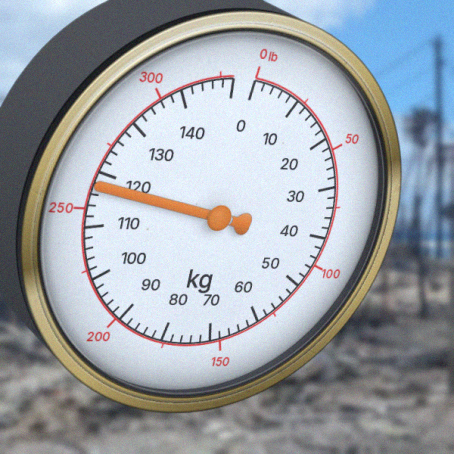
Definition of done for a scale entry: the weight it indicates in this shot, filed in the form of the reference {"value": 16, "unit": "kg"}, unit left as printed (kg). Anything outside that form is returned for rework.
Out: {"value": 118, "unit": "kg"}
